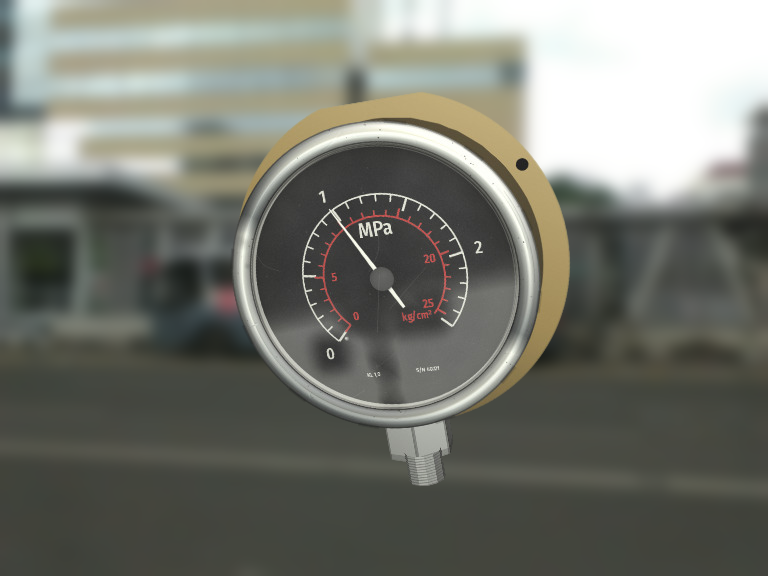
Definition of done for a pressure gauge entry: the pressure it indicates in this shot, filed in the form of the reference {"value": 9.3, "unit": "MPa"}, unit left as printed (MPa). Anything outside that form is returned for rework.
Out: {"value": 1, "unit": "MPa"}
